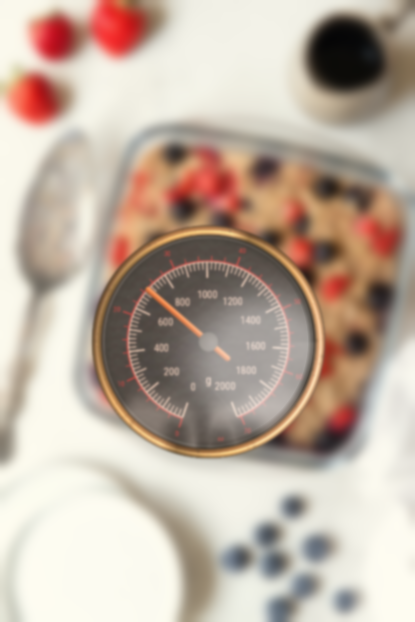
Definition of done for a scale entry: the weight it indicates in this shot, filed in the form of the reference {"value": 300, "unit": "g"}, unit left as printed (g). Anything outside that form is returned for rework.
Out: {"value": 700, "unit": "g"}
